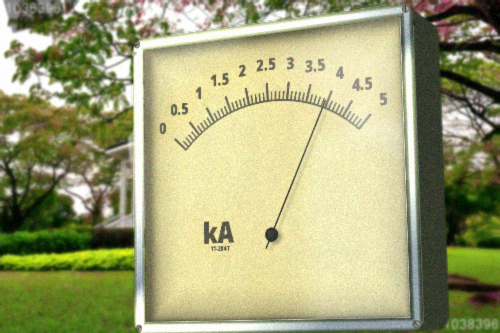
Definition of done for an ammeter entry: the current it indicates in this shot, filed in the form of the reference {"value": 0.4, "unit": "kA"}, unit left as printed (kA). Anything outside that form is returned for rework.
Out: {"value": 4, "unit": "kA"}
